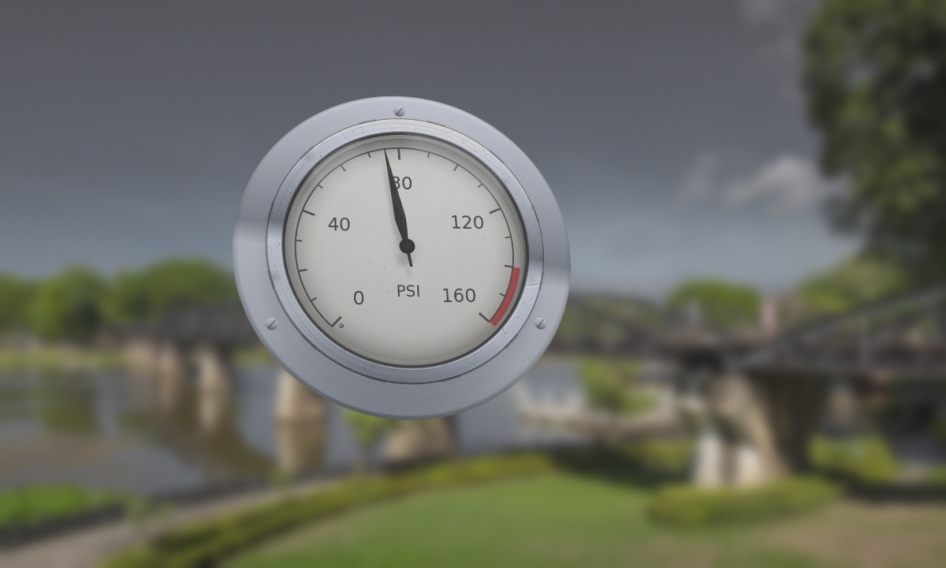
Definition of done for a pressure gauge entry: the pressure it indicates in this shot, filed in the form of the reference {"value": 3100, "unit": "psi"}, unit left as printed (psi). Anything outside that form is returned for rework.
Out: {"value": 75, "unit": "psi"}
